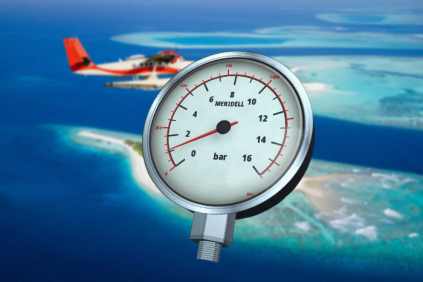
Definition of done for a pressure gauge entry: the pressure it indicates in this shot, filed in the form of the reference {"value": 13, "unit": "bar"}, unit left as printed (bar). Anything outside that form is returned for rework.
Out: {"value": 1, "unit": "bar"}
